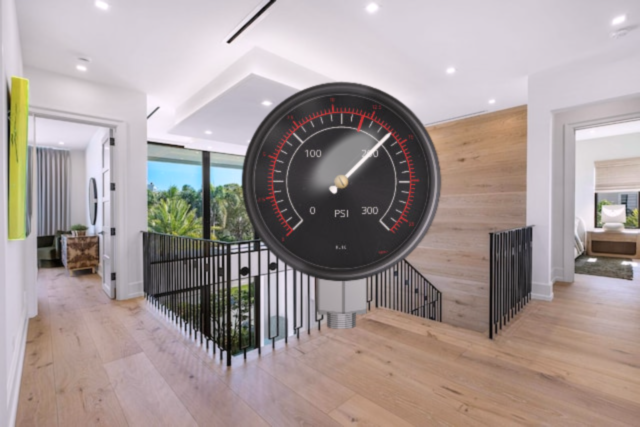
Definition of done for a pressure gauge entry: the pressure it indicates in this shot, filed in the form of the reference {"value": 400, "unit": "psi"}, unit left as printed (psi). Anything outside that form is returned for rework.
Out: {"value": 200, "unit": "psi"}
